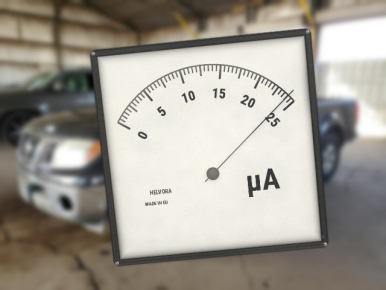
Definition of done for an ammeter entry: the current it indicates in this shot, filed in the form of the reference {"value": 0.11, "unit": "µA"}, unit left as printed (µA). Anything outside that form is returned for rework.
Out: {"value": 24, "unit": "µA"}
